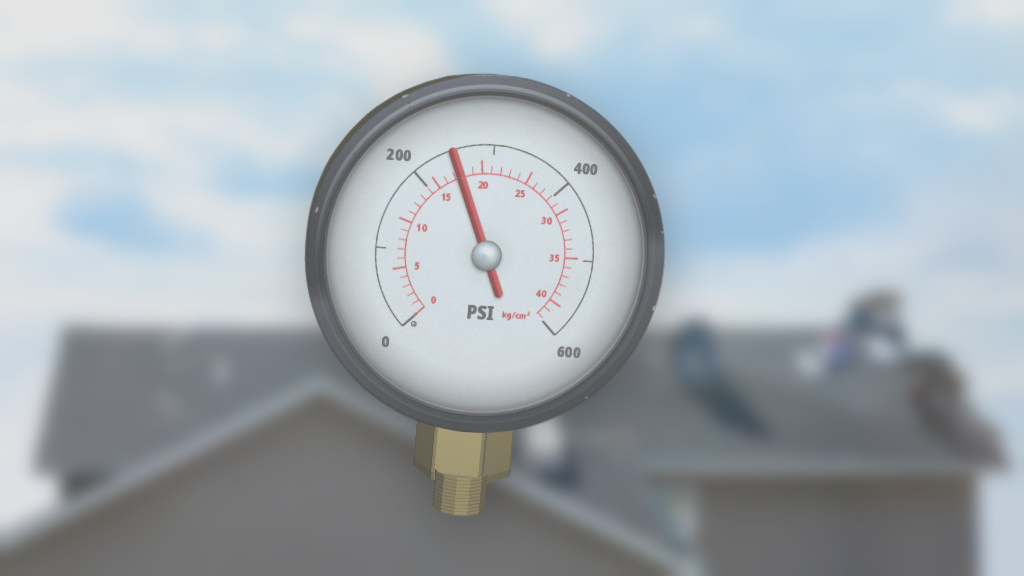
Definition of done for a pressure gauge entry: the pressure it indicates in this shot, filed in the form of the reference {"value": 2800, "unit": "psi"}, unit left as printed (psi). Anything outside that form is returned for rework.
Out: {"value": 250, "unit": "psi"}
